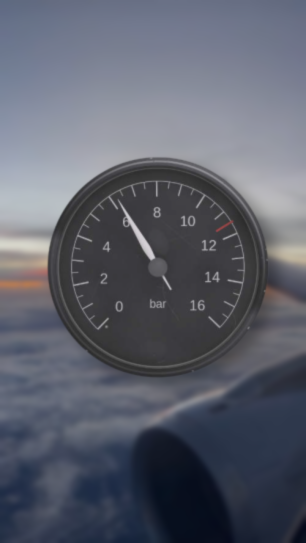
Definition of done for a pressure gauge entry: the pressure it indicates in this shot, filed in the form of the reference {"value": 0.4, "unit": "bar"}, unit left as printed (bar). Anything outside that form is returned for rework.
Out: {"value": 6.25, "unit": "bar"}
